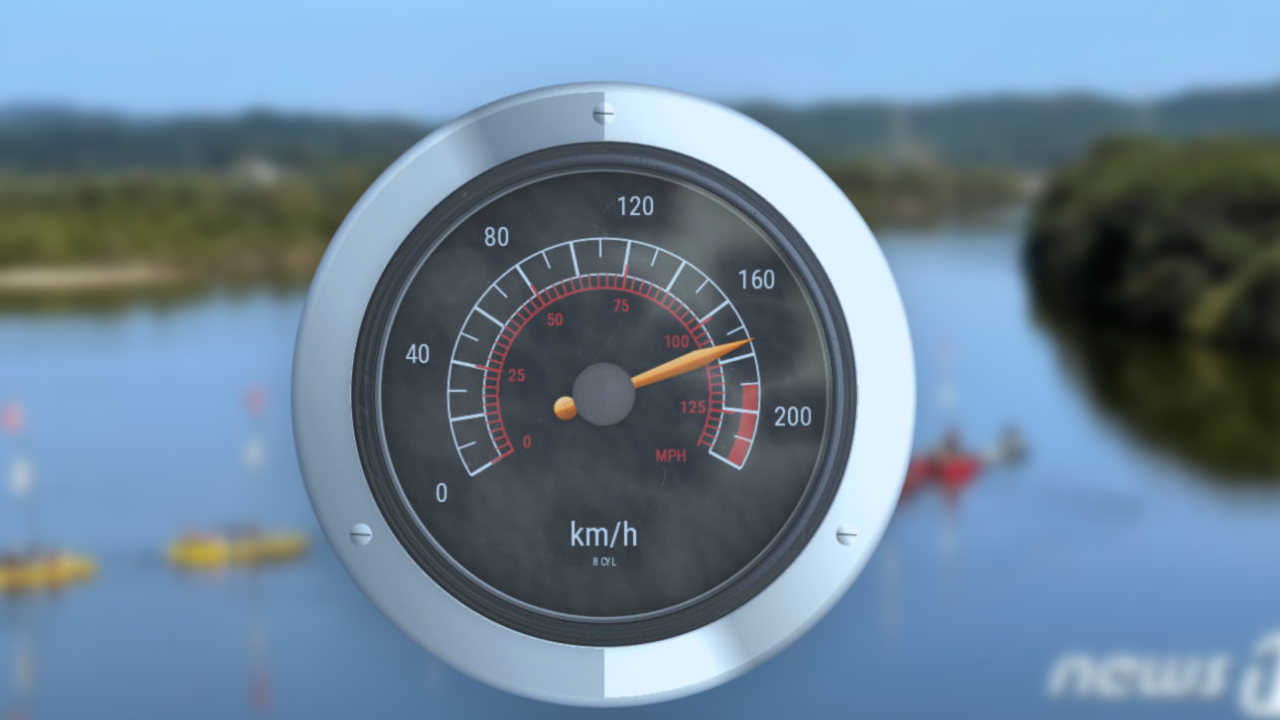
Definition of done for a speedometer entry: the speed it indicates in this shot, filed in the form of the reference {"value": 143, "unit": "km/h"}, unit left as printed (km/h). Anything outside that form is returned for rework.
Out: {"value": 175, "unit": "km/h"}
